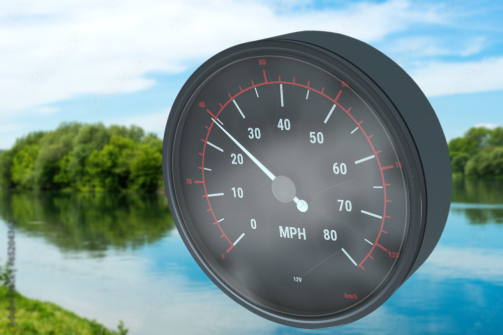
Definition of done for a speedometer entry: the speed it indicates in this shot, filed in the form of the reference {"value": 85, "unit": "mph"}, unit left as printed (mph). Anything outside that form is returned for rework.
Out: {"value": 25, "unit": "mph"}
